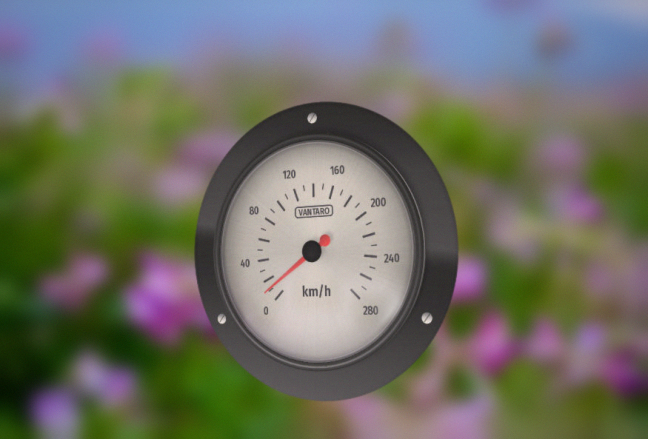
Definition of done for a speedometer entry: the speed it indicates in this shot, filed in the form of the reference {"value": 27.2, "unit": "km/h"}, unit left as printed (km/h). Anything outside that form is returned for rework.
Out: {"value": 10, "unit": "km/h"}
